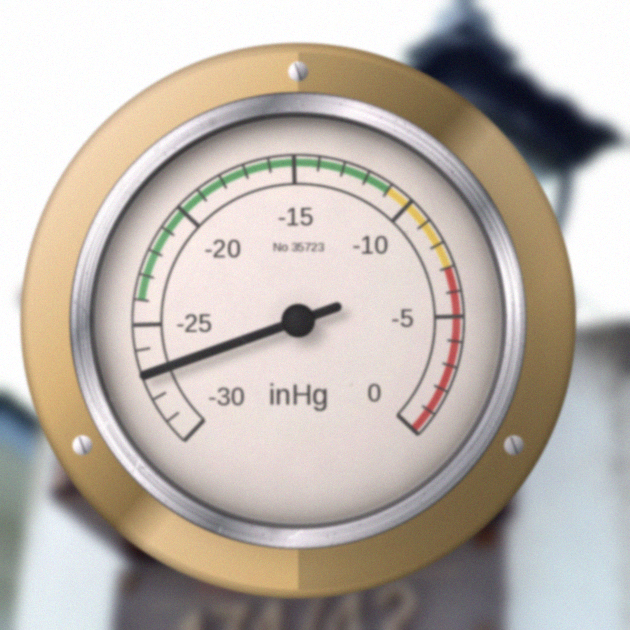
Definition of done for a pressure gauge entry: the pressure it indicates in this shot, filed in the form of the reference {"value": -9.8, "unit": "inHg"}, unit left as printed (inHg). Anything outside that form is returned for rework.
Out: {"value": -27, "unit": "inHg"}
